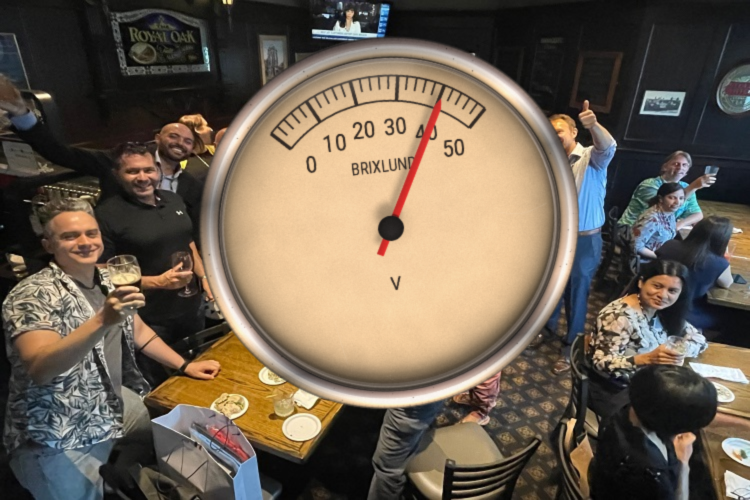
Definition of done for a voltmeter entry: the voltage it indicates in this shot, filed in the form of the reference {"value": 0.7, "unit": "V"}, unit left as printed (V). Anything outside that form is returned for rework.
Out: {"value": 40, "unit": "V"}
